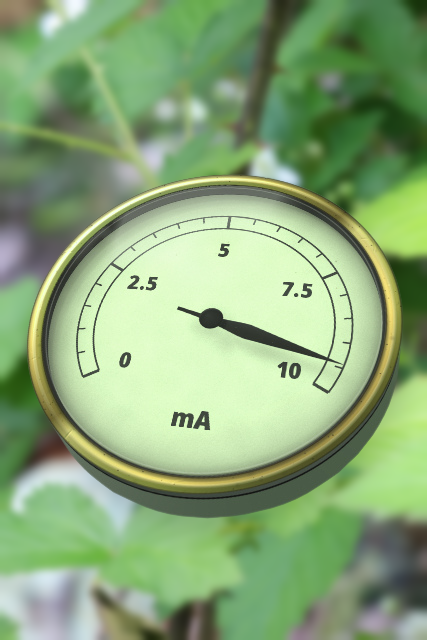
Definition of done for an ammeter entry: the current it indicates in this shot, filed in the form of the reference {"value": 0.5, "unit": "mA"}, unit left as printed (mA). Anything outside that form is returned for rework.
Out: {"value": 9.5, "unit": "mA"}
